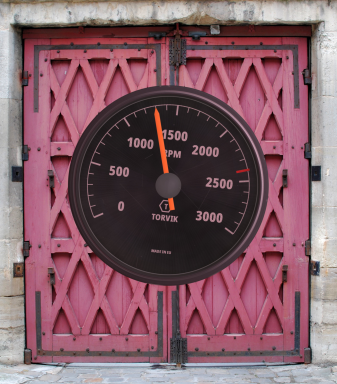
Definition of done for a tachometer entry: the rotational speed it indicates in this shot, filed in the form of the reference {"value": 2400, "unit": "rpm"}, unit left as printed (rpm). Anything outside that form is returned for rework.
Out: {"value": 1300, "unit": "rpm"}
